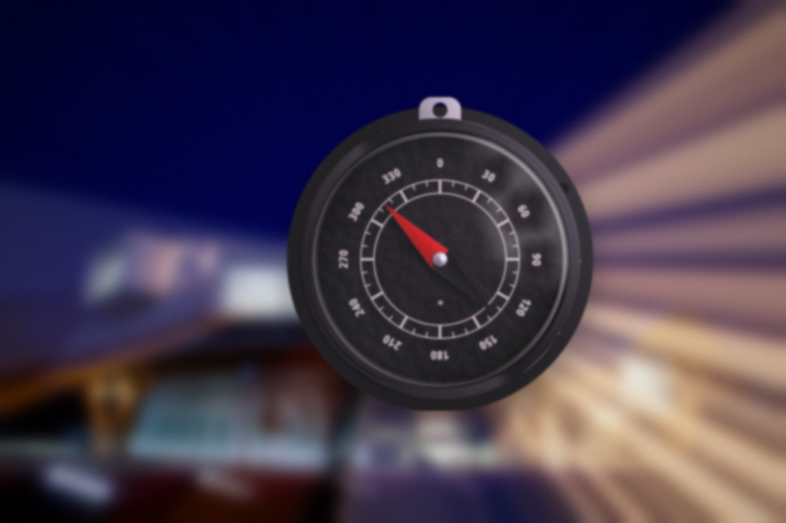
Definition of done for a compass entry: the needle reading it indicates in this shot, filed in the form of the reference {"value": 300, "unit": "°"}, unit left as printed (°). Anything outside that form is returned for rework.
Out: {"value": 315, "unit": "°"}
